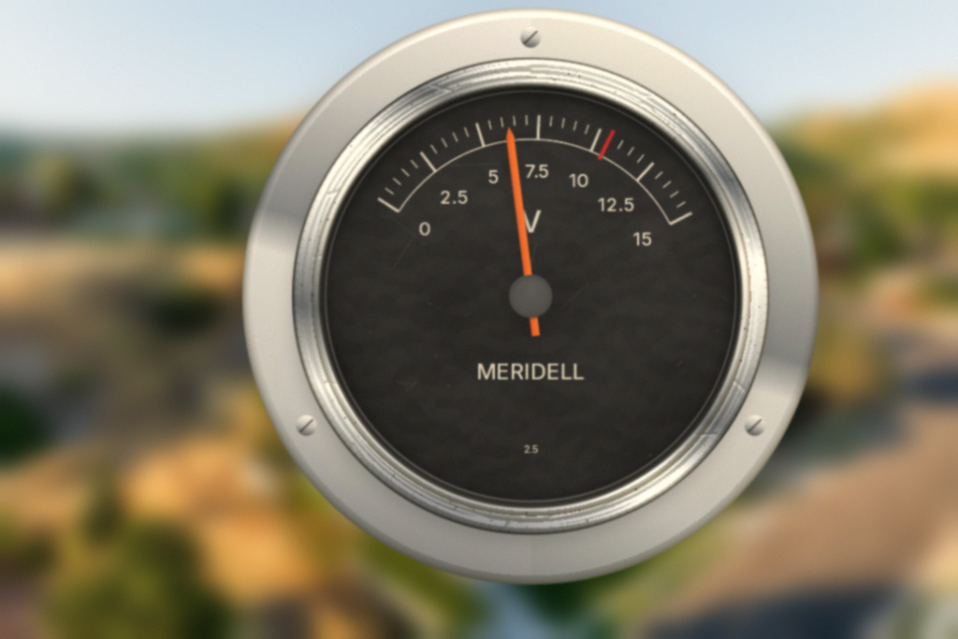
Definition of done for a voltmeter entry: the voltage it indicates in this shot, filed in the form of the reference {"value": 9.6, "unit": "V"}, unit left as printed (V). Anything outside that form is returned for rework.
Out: {"value": 6.25, "unit": "V"}
